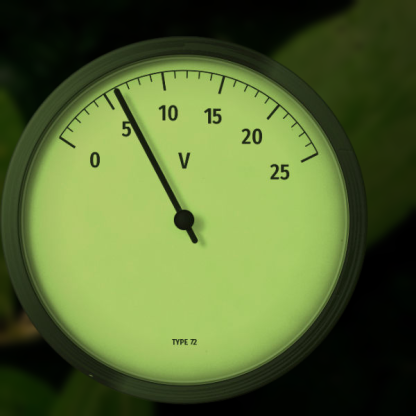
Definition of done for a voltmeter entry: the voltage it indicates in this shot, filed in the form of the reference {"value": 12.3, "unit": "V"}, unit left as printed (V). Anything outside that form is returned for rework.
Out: {"value": 6, "unit": "V"}
